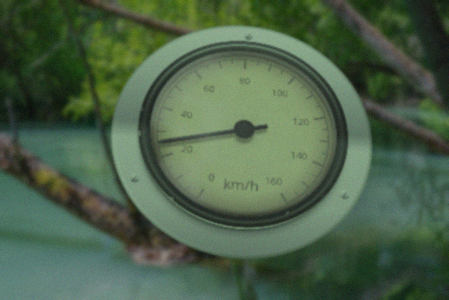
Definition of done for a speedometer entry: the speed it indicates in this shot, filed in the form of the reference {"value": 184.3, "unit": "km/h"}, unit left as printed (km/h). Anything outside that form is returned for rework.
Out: {"value": 25, "unit": "km/h"}
